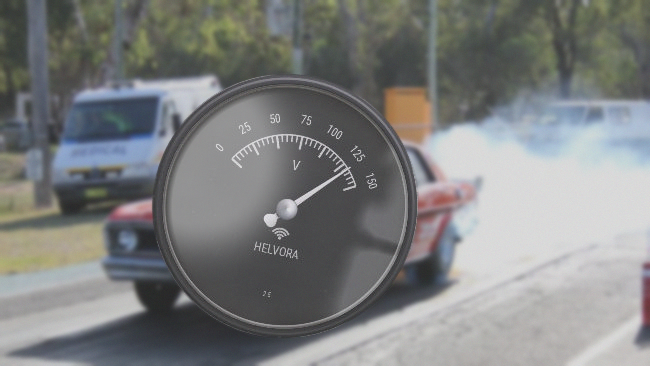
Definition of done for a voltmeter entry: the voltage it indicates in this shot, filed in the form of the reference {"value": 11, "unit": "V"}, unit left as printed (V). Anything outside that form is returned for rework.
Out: {"value": 130, "unit": "V"}
